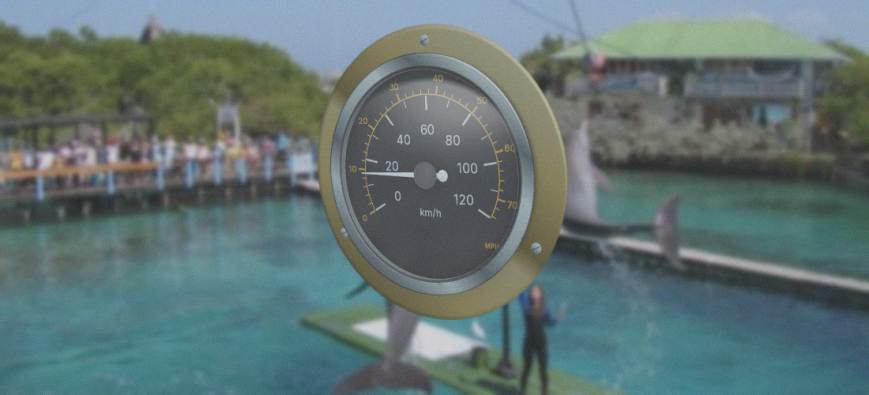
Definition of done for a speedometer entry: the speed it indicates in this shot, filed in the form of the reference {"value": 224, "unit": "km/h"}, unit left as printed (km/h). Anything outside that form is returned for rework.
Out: {"value": 15, "unit": "km/h"}
